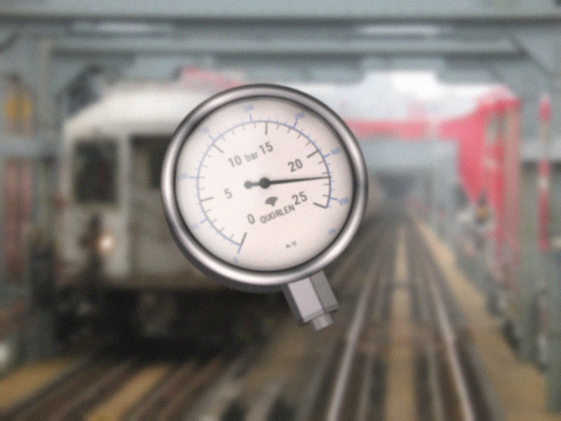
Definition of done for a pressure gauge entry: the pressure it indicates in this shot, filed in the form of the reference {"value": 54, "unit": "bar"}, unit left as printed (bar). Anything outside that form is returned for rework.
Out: {"value": 22.5, "unit": "bar"}
